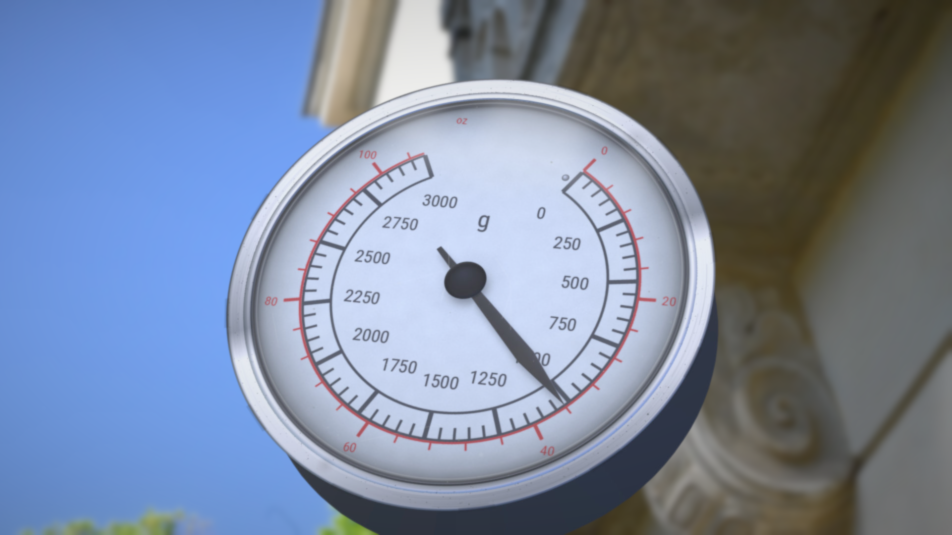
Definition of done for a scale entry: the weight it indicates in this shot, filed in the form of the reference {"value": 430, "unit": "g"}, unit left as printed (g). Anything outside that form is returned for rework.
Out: {"value": 1025, "unit": "g"}
